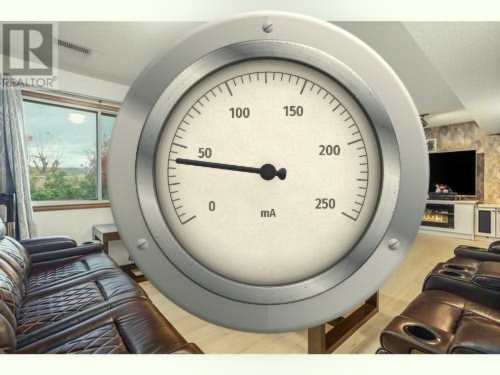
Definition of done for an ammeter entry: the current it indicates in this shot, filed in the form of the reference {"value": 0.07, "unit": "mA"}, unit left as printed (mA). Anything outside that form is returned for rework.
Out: {"value": 40, "unit": "mA"}
